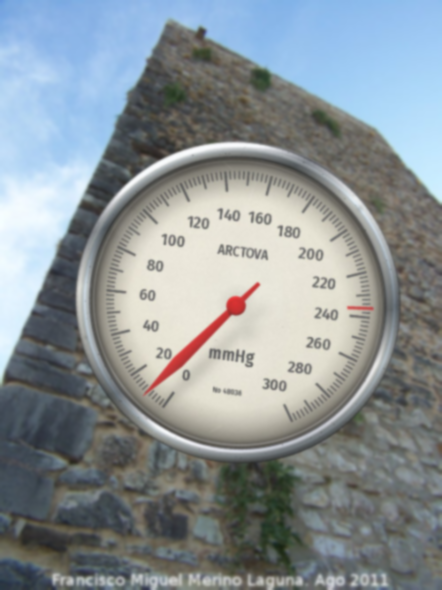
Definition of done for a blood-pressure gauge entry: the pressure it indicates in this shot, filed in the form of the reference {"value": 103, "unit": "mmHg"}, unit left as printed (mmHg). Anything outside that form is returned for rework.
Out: {"value": 10, "unit": "mmHg"}
